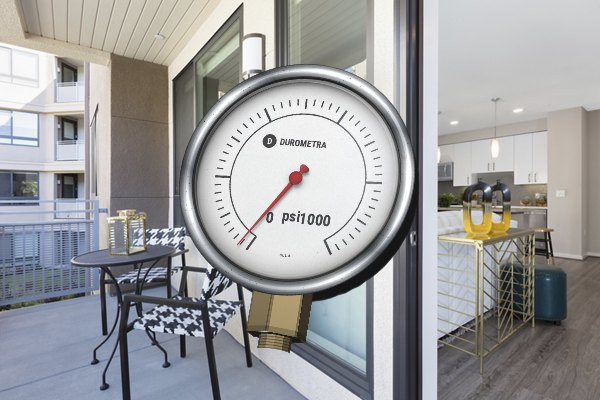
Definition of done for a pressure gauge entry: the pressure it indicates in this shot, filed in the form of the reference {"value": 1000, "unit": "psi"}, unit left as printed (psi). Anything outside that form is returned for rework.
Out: {"value": 20, "unit": "psi"}
